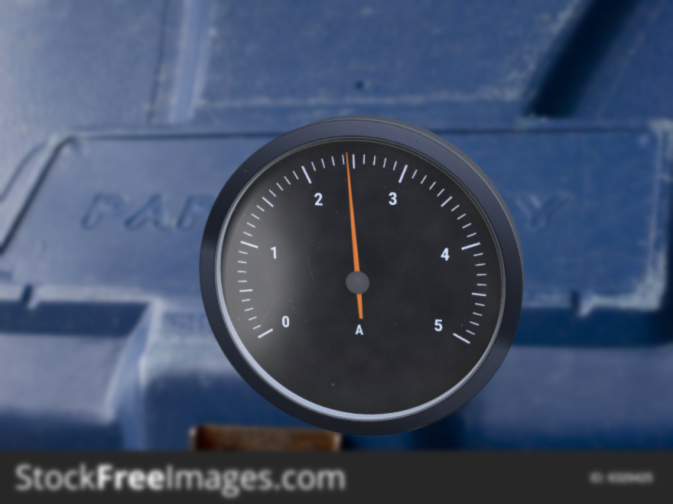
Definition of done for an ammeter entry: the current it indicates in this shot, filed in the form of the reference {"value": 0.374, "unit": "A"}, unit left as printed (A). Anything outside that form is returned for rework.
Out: {"value": 2.45, "unit": "A"}
